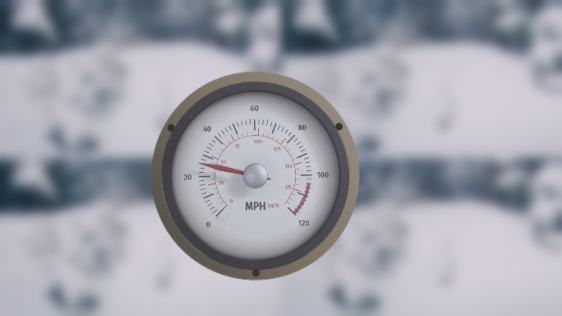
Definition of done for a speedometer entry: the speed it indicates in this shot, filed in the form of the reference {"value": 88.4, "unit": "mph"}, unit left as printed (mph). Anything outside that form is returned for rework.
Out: {"value": 26, "unit": "mph"}
